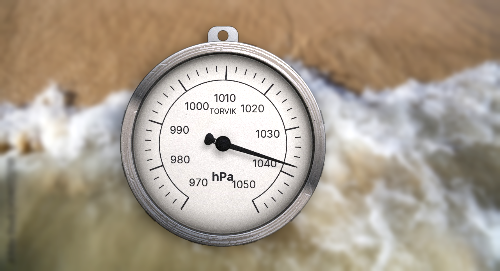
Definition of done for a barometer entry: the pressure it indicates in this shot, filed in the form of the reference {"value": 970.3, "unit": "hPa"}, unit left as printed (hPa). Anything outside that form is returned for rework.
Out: {"value": 1038, "unit": "hPa"}
